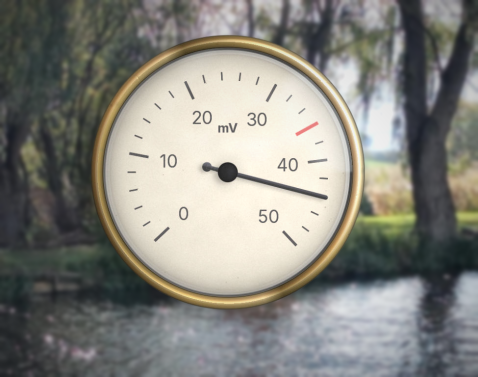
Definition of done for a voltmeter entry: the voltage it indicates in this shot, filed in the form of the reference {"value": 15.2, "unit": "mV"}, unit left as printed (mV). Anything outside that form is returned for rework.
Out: {"value": 44, "unit": "mV"}
